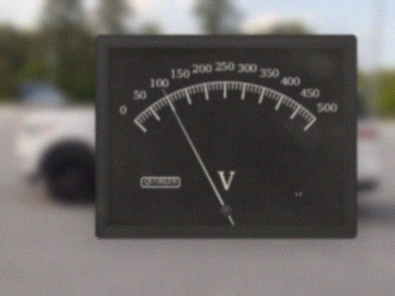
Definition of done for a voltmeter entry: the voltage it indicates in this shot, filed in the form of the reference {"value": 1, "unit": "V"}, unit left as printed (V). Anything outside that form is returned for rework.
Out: {"value": 100, "unit": "V"}
